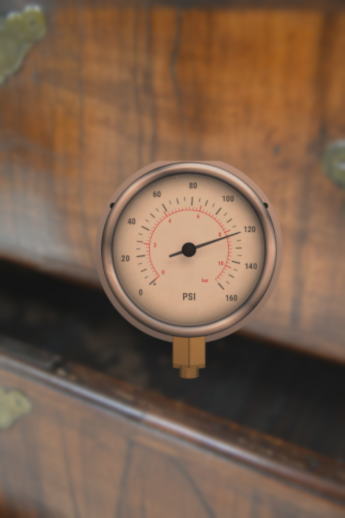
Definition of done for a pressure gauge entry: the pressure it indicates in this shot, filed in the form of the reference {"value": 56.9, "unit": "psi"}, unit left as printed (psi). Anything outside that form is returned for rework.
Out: {"value": 120, "unit": "psi"}
